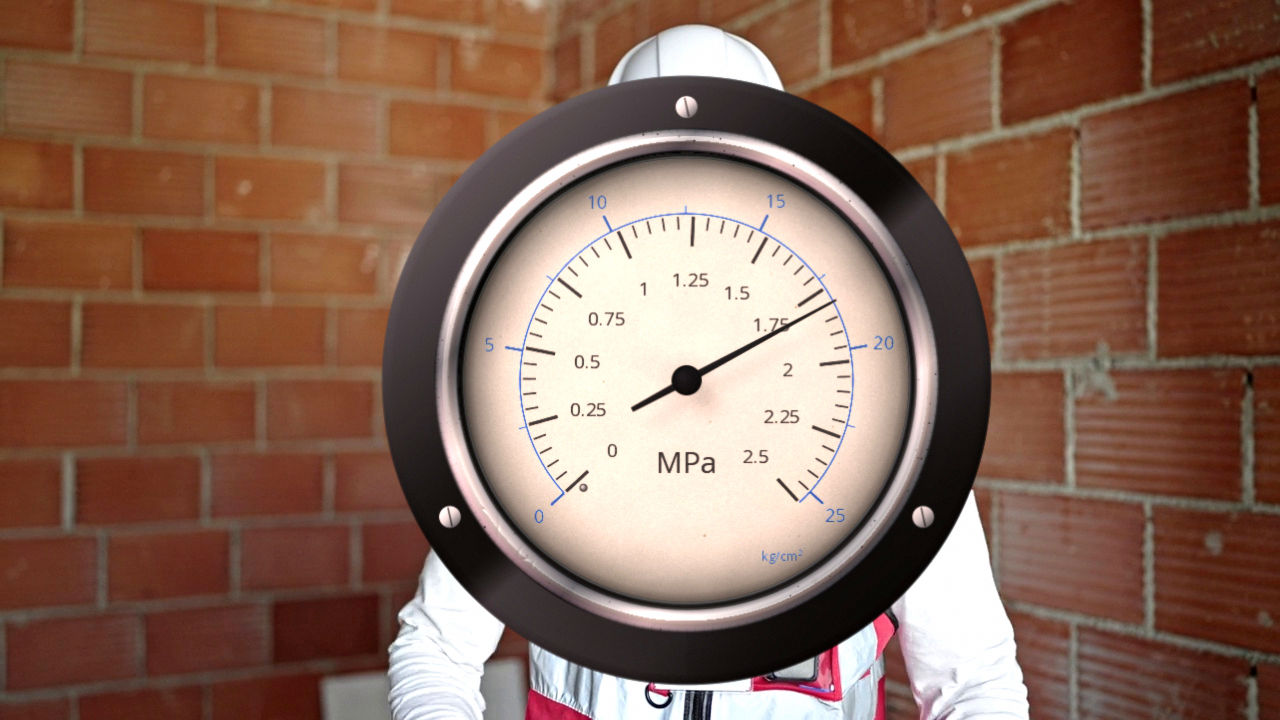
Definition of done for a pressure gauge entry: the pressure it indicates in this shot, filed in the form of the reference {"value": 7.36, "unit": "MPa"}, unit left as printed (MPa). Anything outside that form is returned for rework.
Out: {"value": 1.8, "unit": "MPa"}
